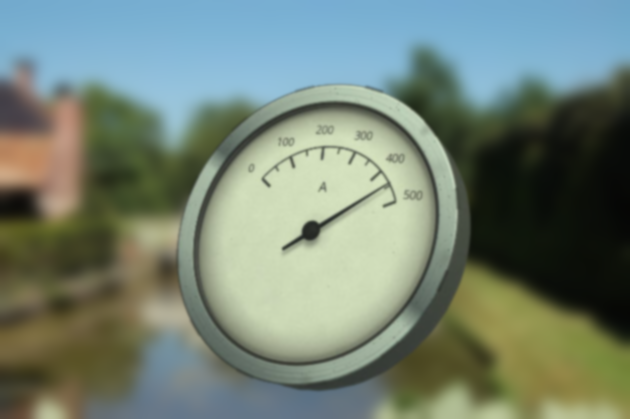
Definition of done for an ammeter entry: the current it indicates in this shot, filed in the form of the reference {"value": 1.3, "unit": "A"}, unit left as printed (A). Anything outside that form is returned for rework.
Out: {"value": 450, "unit": "A"}
